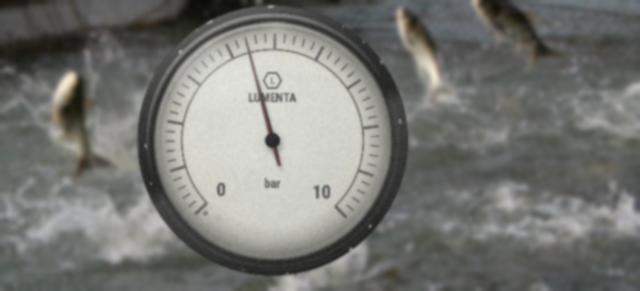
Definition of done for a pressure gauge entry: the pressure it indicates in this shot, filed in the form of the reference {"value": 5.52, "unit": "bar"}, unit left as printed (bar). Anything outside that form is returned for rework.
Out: {"value": 4.4, "unit": "bar"}
